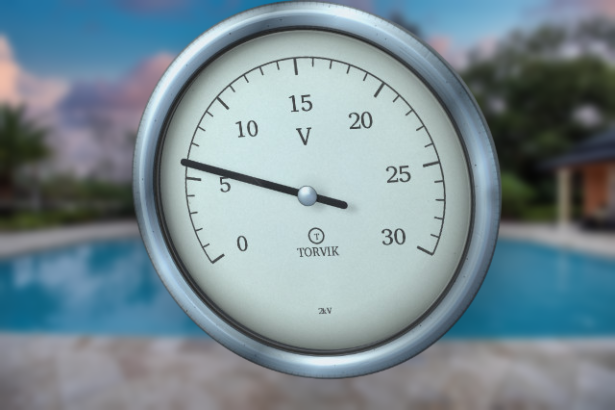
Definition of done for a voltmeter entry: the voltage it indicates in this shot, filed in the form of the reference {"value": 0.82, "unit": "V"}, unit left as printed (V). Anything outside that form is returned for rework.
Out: {"value": 6, "unit": "V"}
